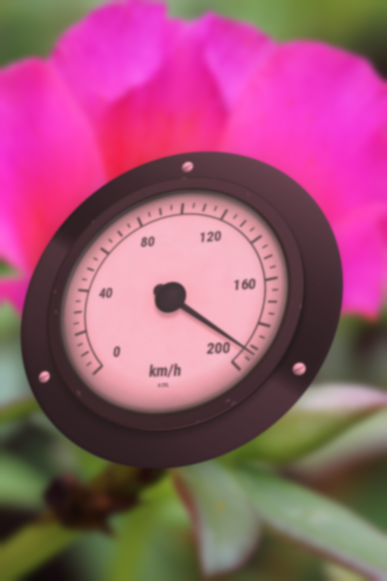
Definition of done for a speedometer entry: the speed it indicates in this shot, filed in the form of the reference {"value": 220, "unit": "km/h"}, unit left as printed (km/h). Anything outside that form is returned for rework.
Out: {"value": 192.5, "unit": "km/h"}
